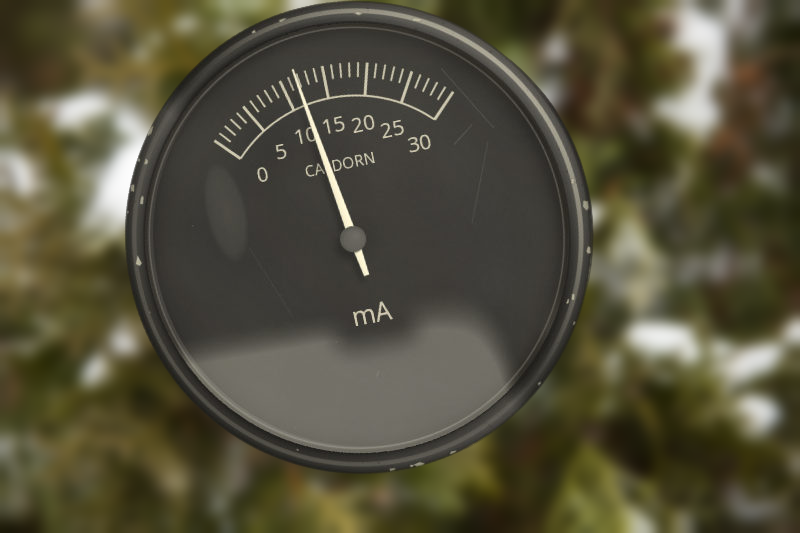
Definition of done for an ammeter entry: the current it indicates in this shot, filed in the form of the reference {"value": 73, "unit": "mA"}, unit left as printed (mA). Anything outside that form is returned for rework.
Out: {"value": 12, "unit": "mA"}
